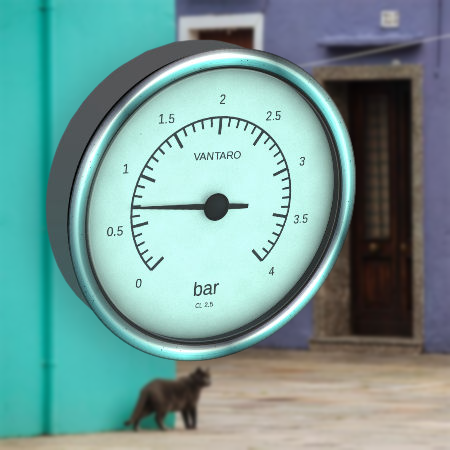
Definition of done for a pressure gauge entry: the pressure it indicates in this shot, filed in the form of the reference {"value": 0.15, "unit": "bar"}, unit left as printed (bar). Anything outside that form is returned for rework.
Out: {"value": 0.7, "unit": "bar"}
